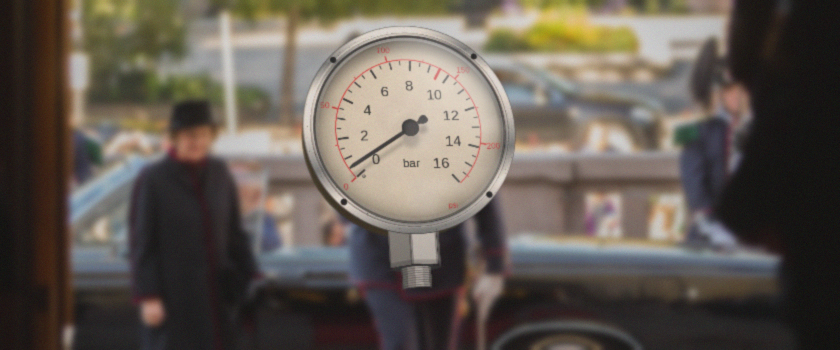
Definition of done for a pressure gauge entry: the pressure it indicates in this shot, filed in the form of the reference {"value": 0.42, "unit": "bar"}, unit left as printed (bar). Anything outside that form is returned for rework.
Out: {"value": 0.5, "unit": "bar"}
